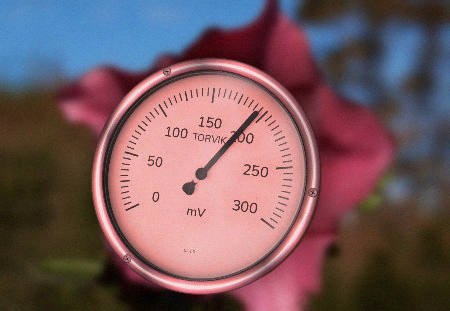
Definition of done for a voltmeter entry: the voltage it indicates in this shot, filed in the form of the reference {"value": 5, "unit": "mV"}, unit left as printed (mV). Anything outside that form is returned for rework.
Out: {"value": 195, "unit": "mV"}
